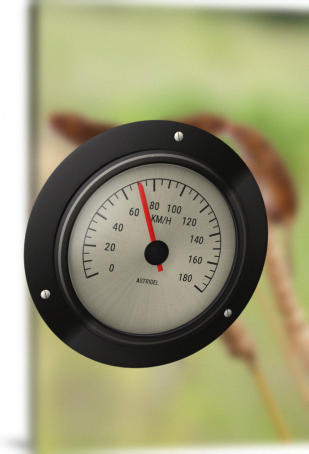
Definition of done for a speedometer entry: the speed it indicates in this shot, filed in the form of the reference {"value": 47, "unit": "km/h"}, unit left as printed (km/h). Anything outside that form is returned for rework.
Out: {"value": 70, "unit": "km/h"}
